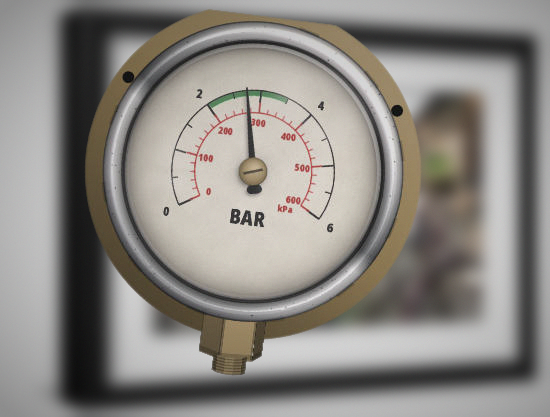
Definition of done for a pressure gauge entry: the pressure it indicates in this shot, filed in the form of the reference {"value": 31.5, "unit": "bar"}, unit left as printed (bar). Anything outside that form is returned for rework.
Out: {"value": 2.75, "unit": "bar"}
